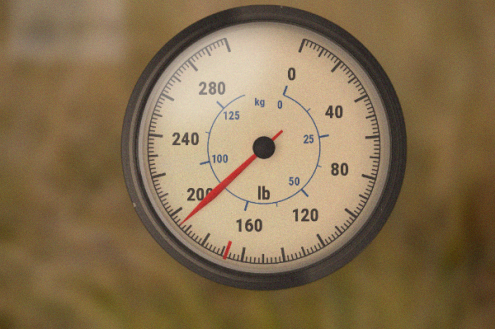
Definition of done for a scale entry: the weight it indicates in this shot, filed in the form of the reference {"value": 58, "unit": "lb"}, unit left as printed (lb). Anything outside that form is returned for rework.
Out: {"value": 194, "unit": "lb"}
